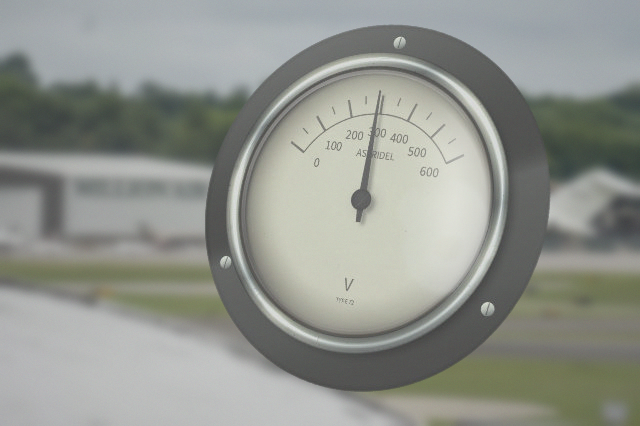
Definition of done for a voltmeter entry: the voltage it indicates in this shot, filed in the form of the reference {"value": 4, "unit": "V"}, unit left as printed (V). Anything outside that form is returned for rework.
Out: {"value": 300, "unit": "V"}
